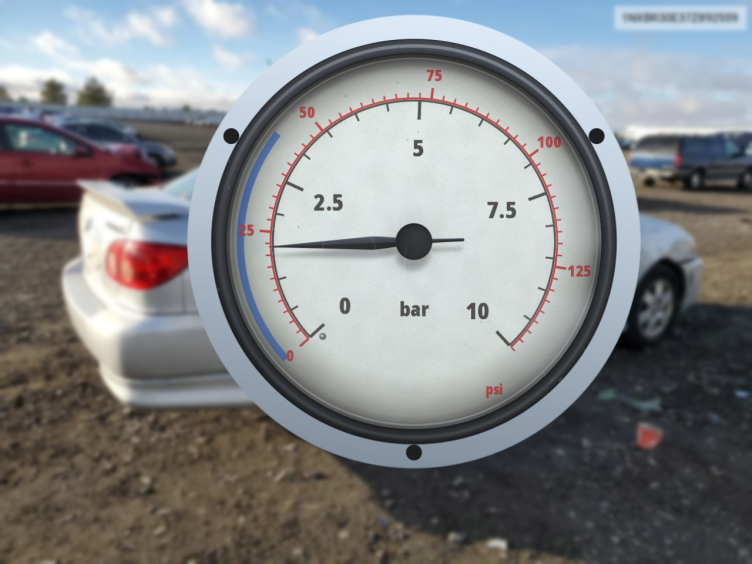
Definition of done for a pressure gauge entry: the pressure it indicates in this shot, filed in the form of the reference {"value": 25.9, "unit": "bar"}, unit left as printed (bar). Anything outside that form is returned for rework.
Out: {"value": 1.5, "unit": "bar"}
